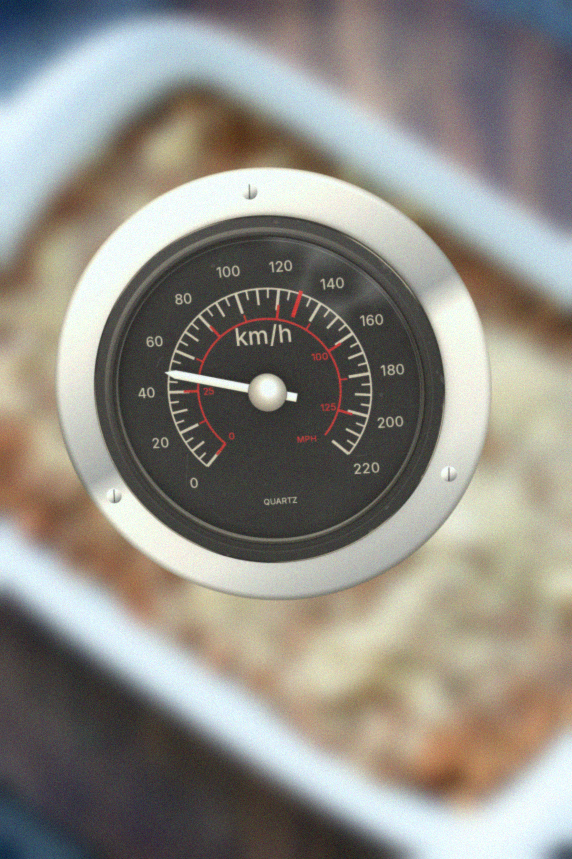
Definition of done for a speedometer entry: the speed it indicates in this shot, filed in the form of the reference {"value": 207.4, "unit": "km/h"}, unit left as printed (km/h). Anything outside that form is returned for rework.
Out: {"value": 50, "unit": "km/h"}
